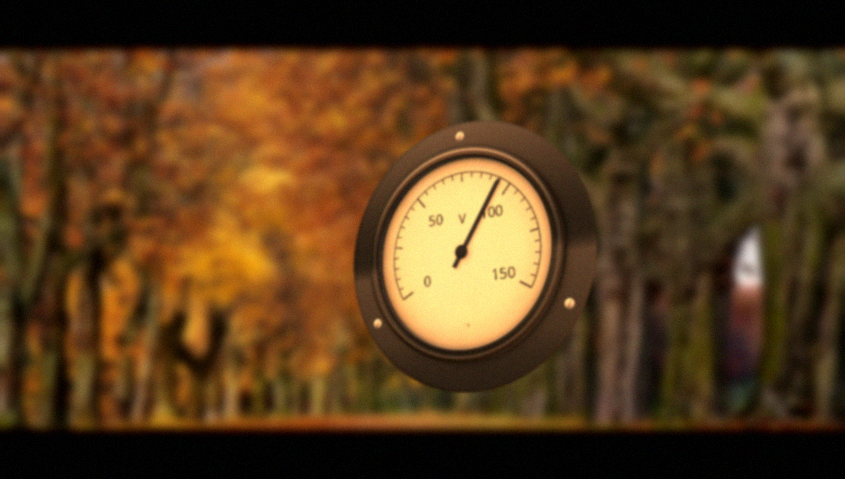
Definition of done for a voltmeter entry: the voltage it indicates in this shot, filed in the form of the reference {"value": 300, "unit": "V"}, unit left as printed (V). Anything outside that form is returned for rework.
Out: {"value": 95, "unit": "V"}
